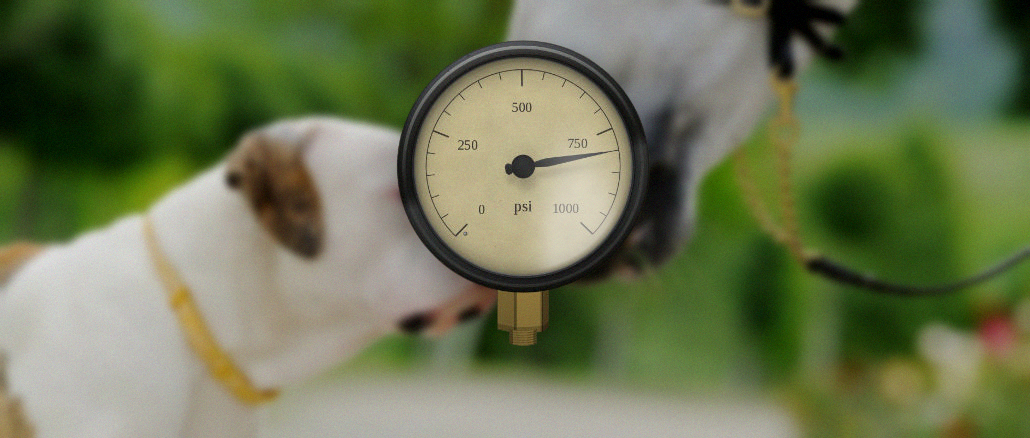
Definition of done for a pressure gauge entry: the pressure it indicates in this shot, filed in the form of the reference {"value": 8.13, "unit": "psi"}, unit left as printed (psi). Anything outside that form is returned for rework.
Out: {"value": 800, "unit": "psi"}
